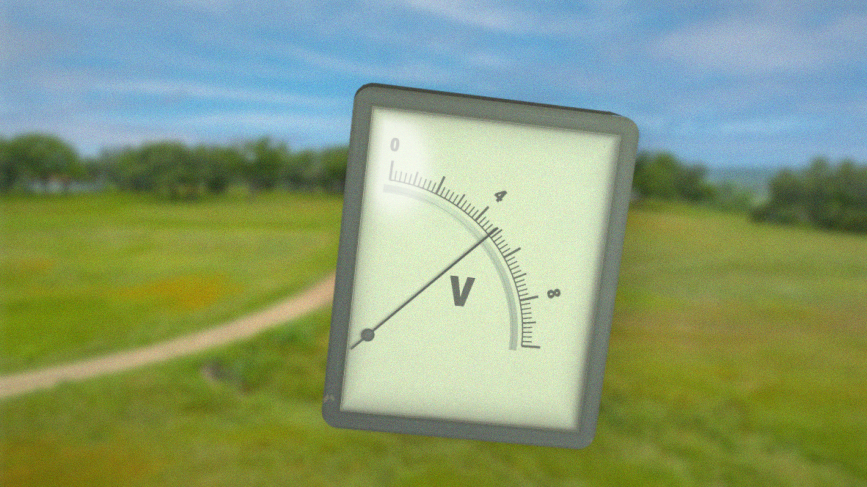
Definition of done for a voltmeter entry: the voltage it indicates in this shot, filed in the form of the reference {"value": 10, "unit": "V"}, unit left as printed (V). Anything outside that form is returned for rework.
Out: {"value": 4.8, "unit": "V"}
